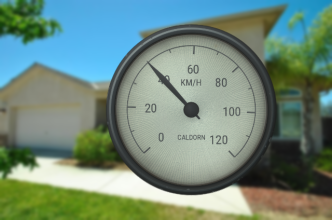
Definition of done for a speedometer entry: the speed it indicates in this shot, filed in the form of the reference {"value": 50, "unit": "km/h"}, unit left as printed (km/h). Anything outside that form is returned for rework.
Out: {"value": 40, "unit": "km/h"}
